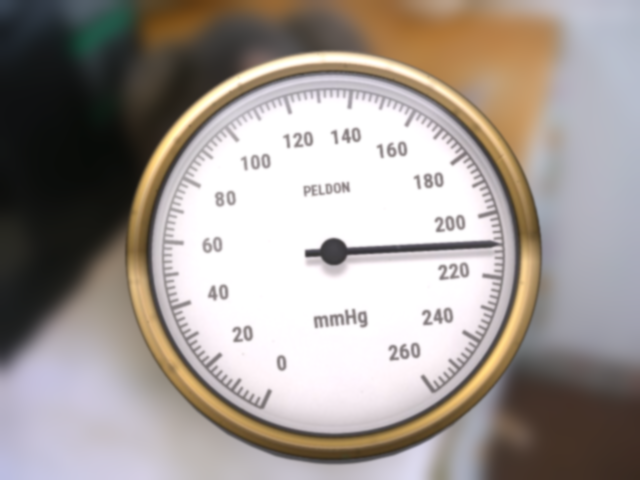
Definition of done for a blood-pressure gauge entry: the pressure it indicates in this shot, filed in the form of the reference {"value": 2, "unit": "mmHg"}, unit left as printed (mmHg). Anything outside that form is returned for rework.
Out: {"value": 210, "unit": "mmHg"}
